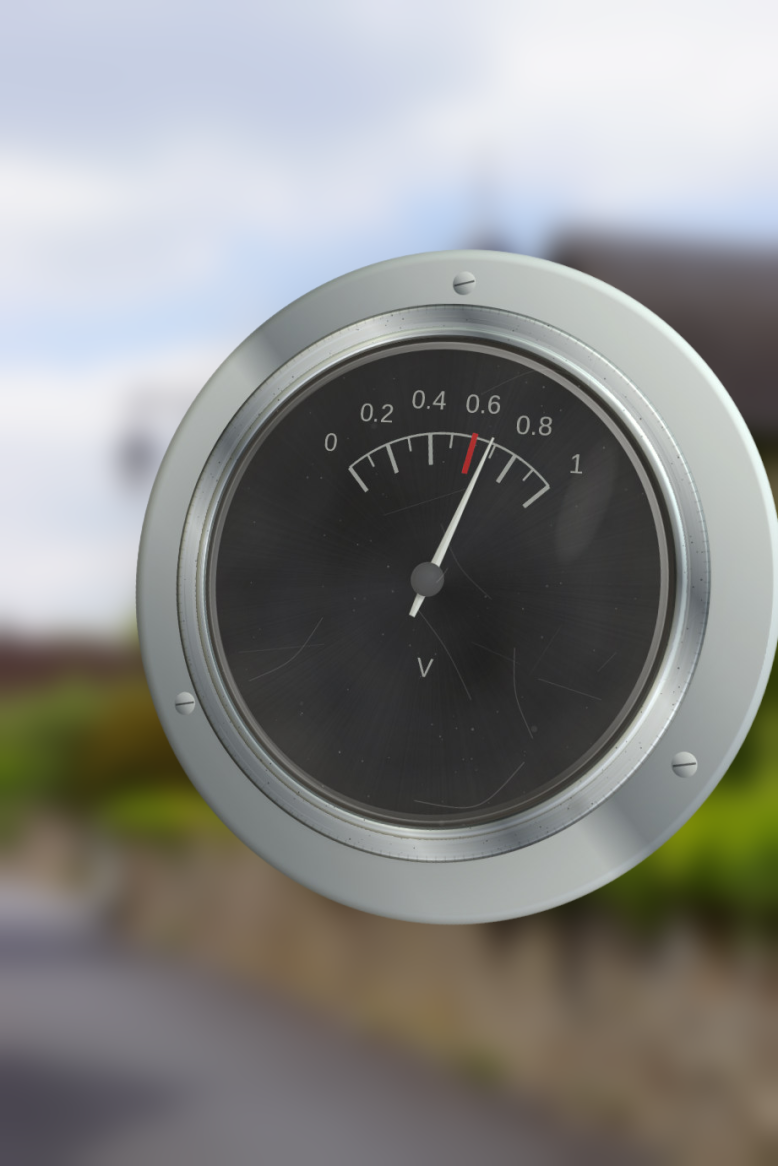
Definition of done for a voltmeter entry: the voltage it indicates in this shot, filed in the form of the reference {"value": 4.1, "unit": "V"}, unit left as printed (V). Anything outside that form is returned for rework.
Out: {"value": 0.7, "unit": "V"}
